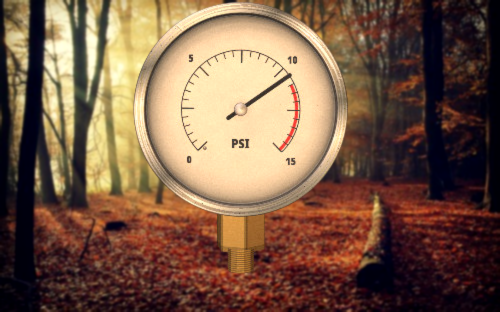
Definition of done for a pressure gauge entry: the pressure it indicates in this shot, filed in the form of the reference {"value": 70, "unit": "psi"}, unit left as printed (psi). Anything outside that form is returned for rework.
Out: {"value": 10.5, "unit": "psi"}
